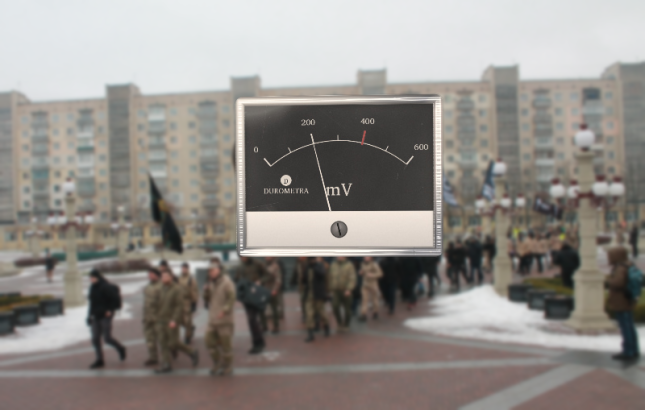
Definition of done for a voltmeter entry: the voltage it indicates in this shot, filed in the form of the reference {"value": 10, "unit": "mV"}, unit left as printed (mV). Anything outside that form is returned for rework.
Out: {"value": 200, "unit": "mV"}
